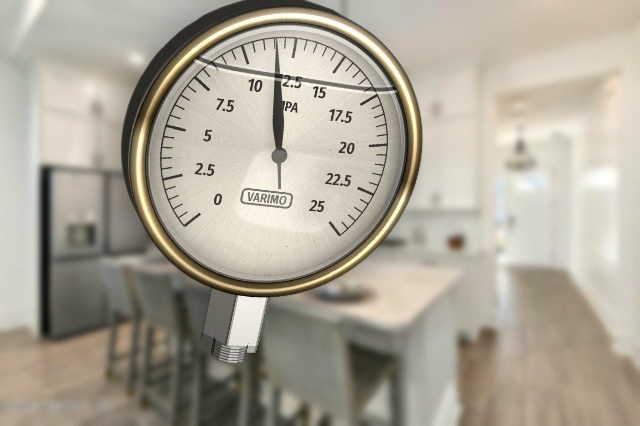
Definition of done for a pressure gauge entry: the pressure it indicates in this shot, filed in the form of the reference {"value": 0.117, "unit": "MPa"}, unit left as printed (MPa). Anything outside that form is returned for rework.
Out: {"value": 11.5, "unit": "MPa"}
